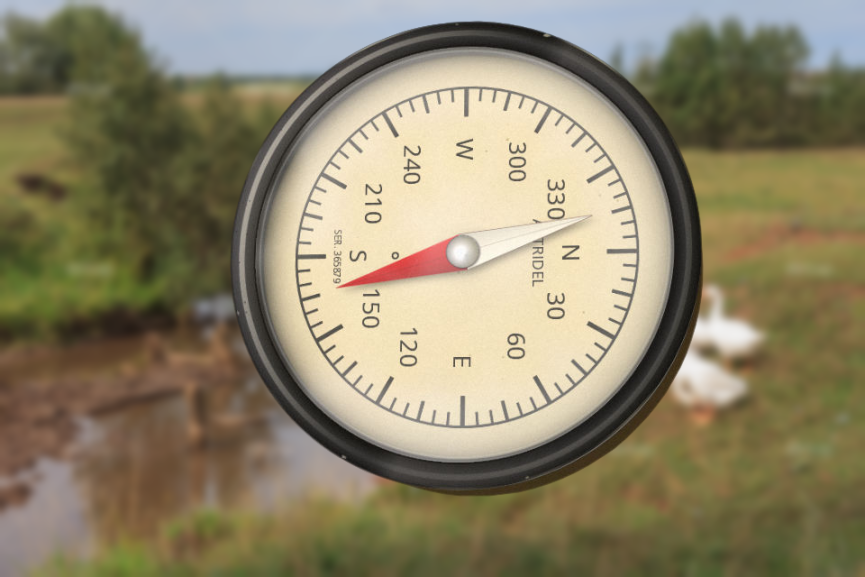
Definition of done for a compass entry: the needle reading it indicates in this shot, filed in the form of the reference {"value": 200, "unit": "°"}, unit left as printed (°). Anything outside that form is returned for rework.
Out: {"value": 165, "unit": "°"}
